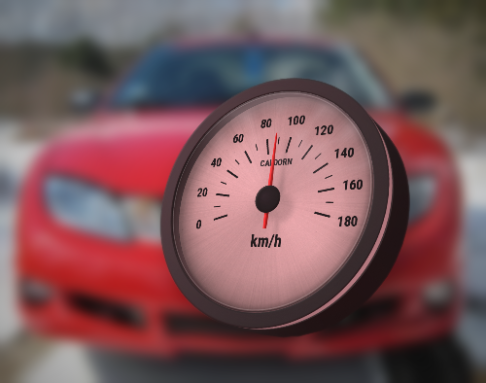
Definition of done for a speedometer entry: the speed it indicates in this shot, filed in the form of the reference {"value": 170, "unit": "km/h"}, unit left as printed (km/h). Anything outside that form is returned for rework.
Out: {"value": 90, "unit": "km/h"}
